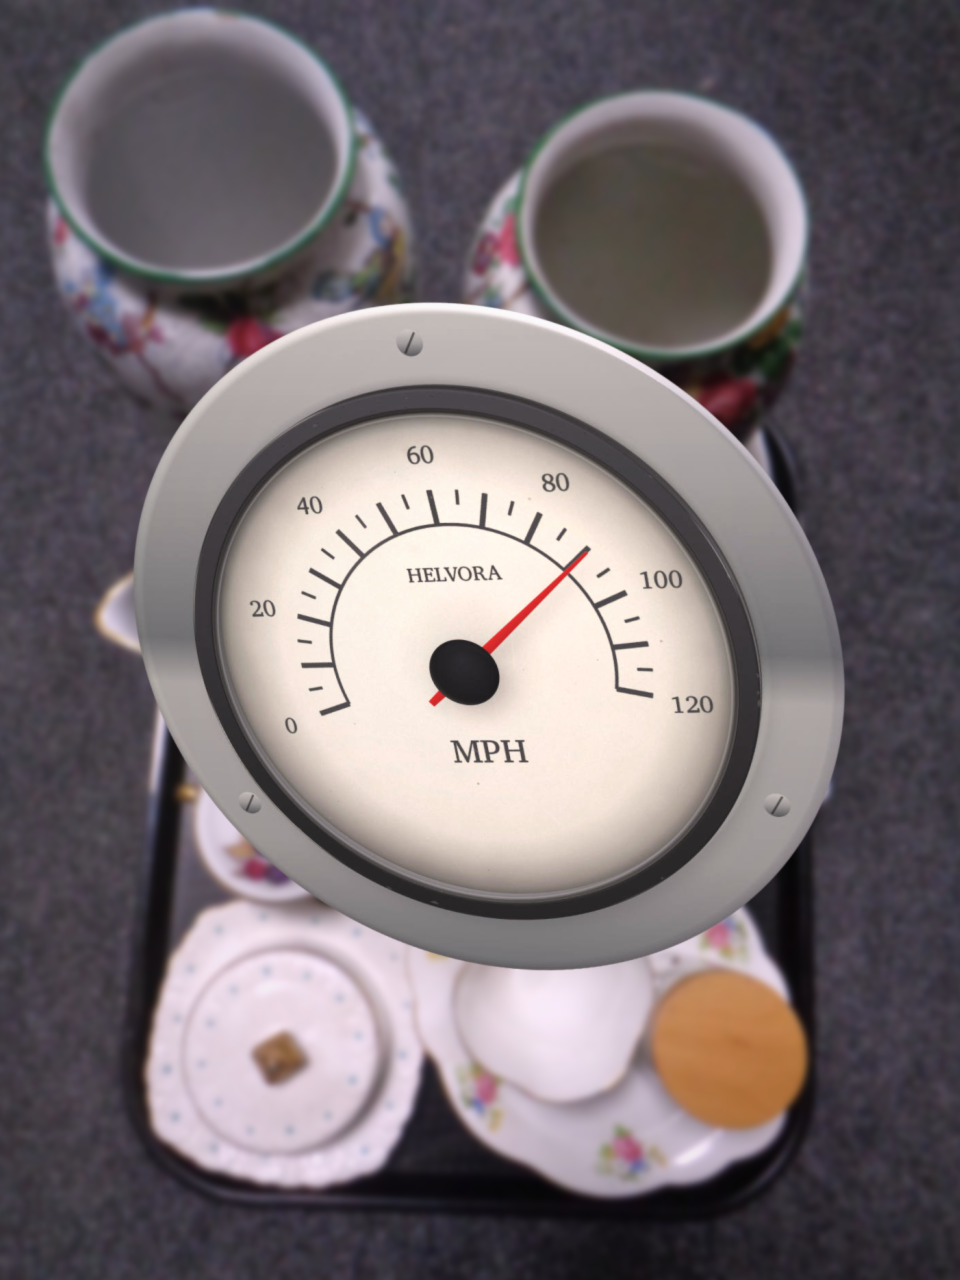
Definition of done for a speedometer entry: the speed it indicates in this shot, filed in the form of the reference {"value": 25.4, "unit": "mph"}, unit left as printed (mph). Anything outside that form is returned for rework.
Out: {"value": 90, "unit": "mph"}
